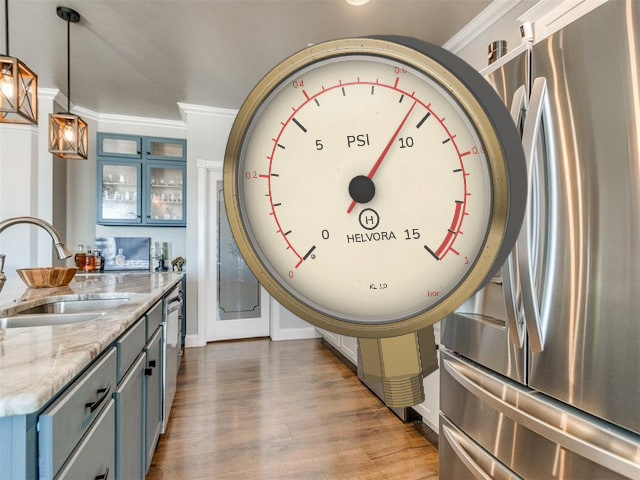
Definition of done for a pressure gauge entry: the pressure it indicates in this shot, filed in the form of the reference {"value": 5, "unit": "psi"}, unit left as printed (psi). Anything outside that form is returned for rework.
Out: {"value": 9.5, "unit": "psi"}
